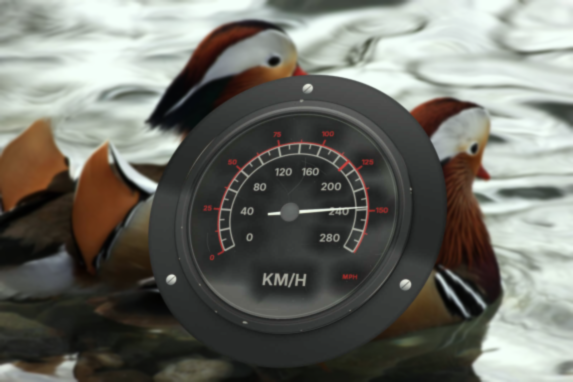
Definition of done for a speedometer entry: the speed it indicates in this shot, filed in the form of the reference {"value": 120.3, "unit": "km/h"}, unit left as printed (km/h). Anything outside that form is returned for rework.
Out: {"value": 240, "unit": "km/h"}
